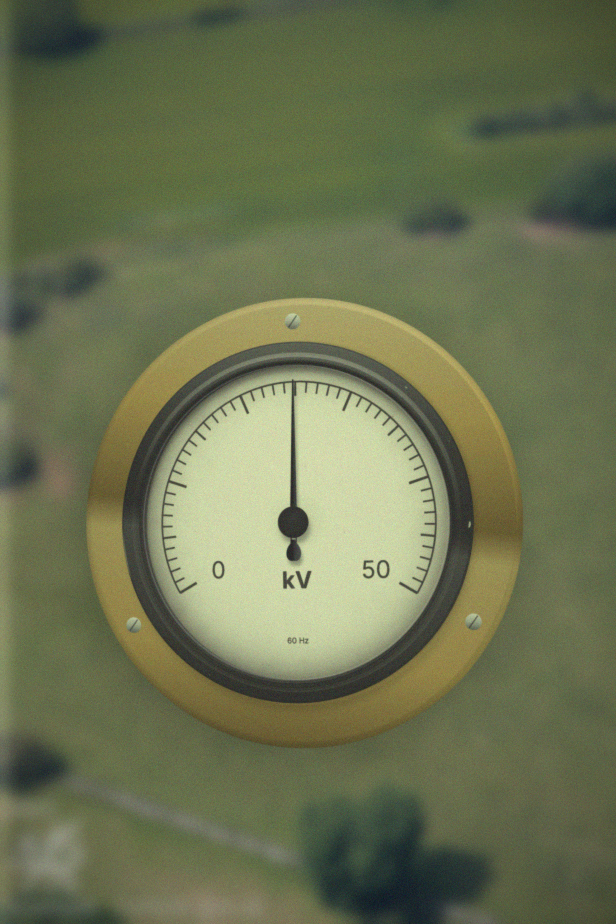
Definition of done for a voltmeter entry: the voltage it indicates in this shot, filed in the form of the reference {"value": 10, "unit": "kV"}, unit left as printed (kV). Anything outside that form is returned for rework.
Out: {"value": 25, "unit": "kV"}
